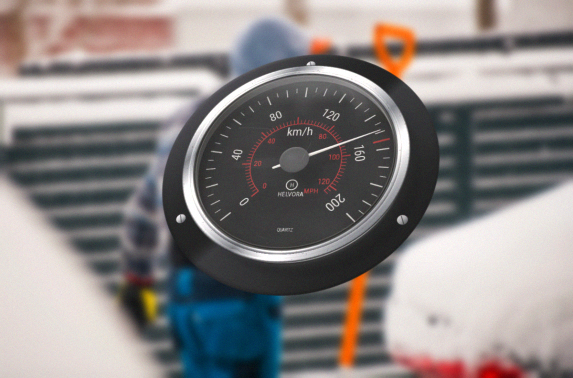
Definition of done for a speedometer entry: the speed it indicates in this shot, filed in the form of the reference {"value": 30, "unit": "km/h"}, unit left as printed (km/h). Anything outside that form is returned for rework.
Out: {"value": 150, "unit": "km/h"}
